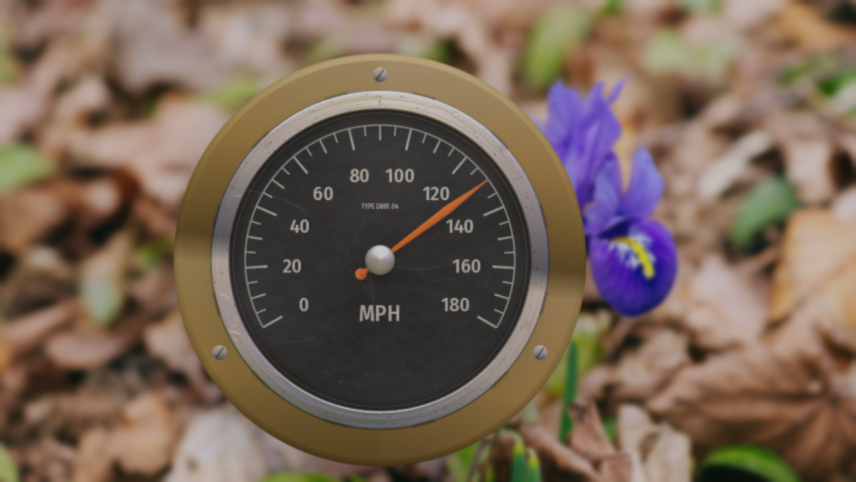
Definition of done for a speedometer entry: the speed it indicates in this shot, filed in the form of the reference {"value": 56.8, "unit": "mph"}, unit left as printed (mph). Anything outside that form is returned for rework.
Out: {"value": 130, "unit": "mph"}
